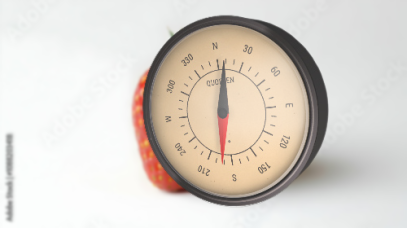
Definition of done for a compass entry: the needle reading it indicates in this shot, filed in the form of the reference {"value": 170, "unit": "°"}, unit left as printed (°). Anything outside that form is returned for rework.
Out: {"value": 190, "unit": "°"}
